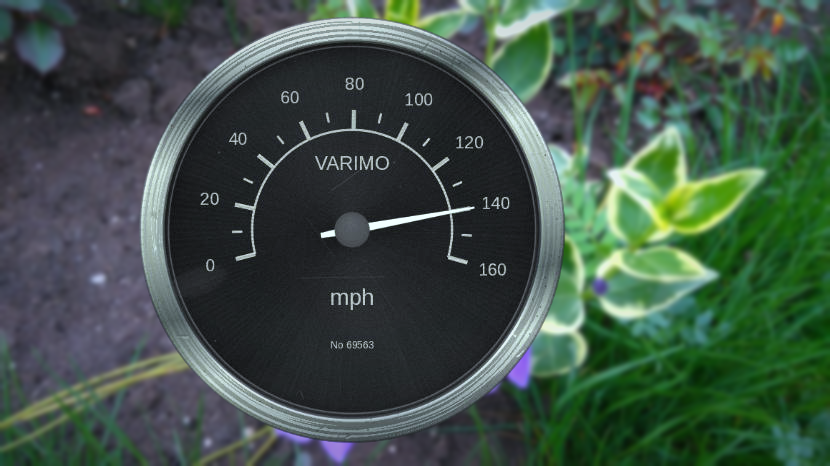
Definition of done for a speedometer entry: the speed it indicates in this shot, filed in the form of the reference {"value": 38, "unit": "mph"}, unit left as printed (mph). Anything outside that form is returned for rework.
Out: {"value": 140, "unit": "mph"}
